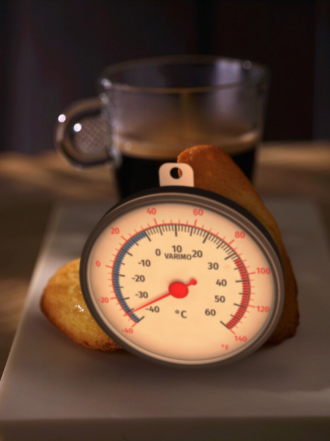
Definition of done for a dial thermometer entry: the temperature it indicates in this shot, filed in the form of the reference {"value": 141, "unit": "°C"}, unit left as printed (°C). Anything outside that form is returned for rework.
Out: {"value": -35, "unit": "°C"}
